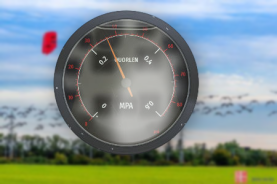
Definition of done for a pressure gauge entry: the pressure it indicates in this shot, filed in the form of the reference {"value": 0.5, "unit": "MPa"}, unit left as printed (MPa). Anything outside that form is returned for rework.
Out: {"value": 0.25, "unit": "MPa"}
